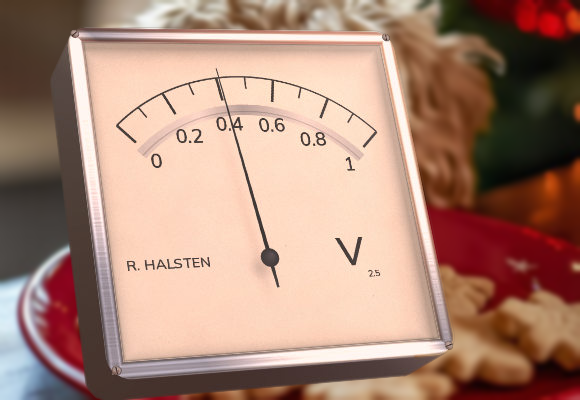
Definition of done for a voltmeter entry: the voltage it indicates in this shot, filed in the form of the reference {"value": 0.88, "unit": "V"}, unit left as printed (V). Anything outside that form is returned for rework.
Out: {"value": 0.4, "unit": "V"}
